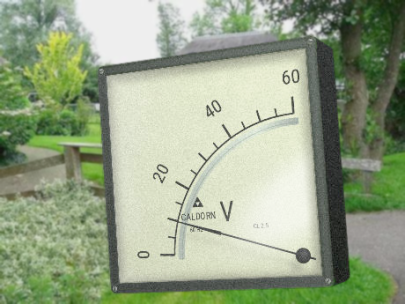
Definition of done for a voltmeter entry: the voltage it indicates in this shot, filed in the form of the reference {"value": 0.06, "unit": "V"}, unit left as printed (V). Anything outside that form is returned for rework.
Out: {"value": 10, "unit": "V"}
